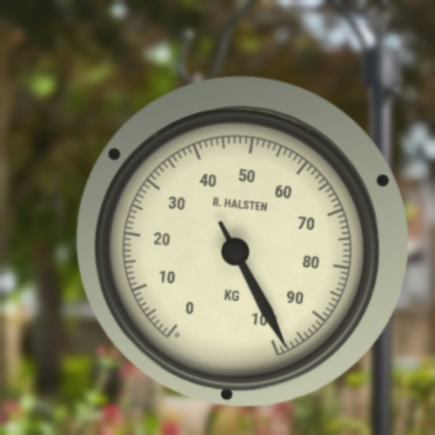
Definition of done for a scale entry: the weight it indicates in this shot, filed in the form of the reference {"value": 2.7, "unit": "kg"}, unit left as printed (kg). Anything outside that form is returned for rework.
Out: {"value": 98, "unit": "kg"}
